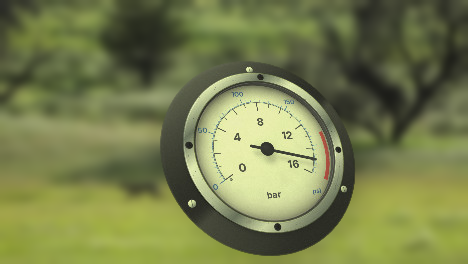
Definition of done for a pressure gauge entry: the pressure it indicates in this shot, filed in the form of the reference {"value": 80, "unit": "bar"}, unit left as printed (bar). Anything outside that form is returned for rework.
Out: {"value": 15, "unit": "bar"}
